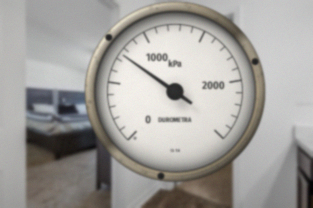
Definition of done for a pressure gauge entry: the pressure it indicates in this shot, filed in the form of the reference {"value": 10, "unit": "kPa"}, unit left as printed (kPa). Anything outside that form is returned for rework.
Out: {"value": 750, "unit": "kPa"}
